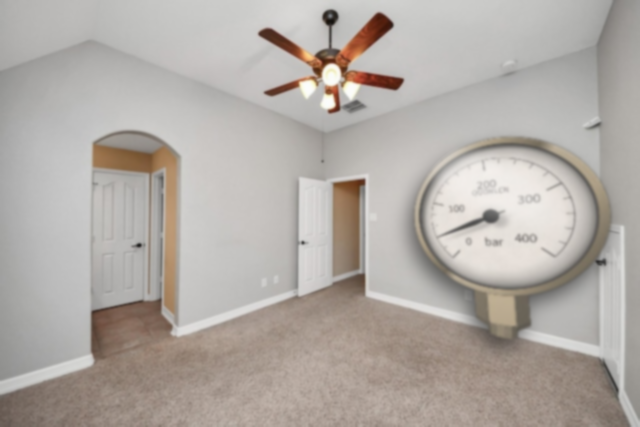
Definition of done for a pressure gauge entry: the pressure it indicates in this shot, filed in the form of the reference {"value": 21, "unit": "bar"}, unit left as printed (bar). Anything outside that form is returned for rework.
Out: {"value": 40, "unit": "bar"}
